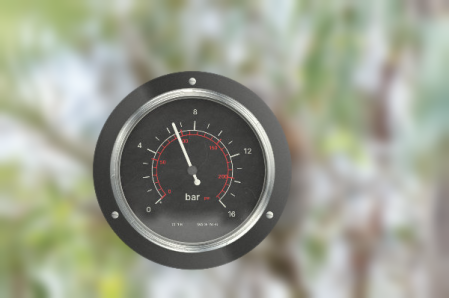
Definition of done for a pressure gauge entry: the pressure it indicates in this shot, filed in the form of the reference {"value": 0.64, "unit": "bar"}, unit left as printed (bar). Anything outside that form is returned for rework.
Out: {"value": 6.5, "unit": "bar"}
